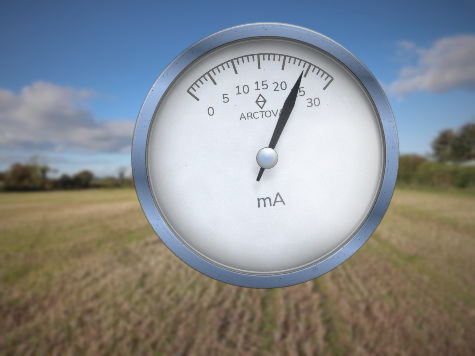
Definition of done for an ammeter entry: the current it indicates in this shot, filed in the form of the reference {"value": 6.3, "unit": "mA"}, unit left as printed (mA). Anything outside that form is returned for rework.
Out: {"value": 24, "unit": "mA"}
